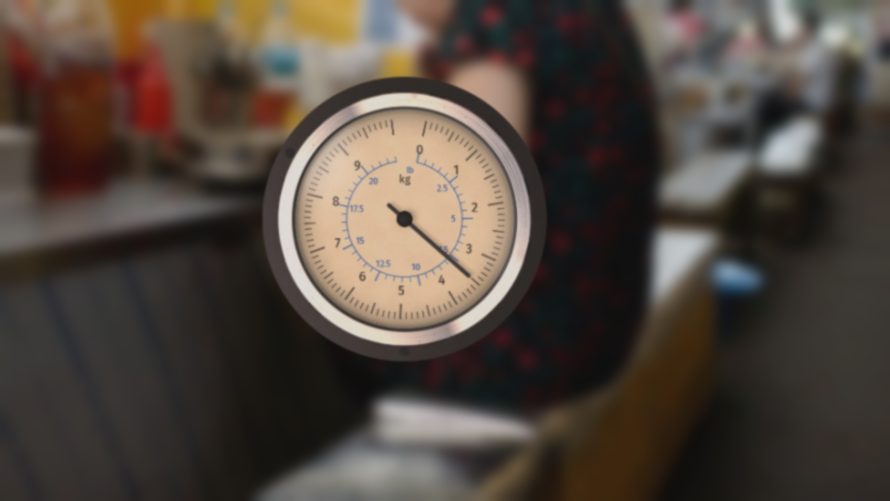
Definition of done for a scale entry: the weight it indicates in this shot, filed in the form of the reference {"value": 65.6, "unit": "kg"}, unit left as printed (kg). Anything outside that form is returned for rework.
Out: {"value": 3.5, "unit": "kg"}
